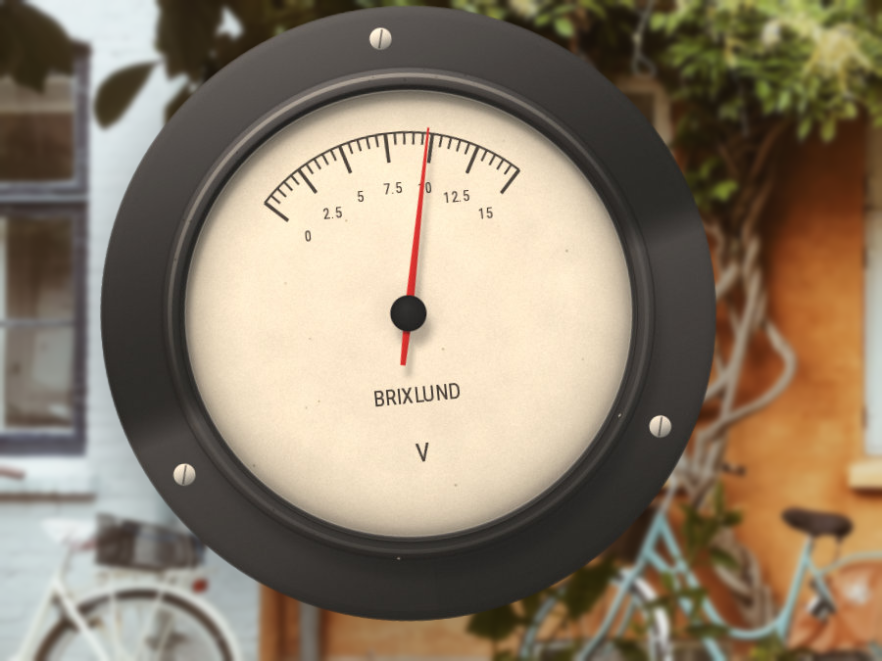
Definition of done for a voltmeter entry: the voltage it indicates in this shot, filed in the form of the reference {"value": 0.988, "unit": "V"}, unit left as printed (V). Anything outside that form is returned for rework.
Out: {"value": 9.75, "unit": "V"}
